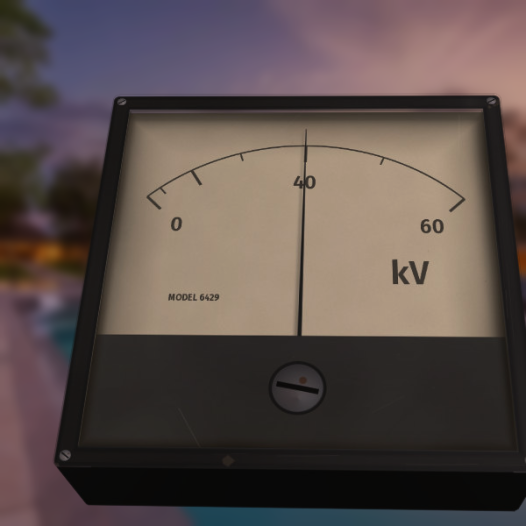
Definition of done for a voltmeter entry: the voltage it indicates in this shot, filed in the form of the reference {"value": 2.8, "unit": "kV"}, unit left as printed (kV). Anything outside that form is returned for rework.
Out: {"value": 40, "unit": "kV"}
